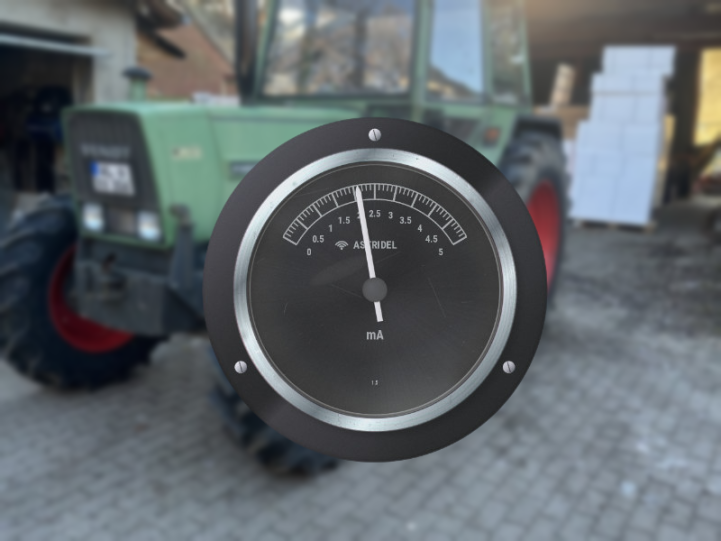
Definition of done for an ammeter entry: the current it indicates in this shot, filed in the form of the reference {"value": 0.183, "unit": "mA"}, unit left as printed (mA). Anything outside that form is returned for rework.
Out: {"value": 2.1, "unit": "mA"}
